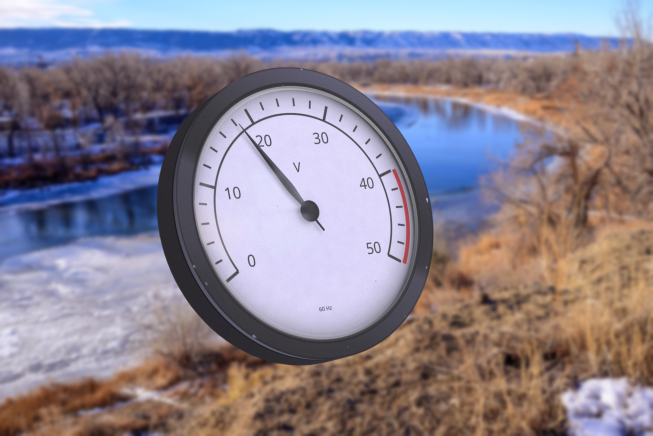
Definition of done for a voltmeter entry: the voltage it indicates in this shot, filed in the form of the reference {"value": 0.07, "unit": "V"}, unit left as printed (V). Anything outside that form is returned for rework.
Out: {"value": 18, "unit": "V"}
